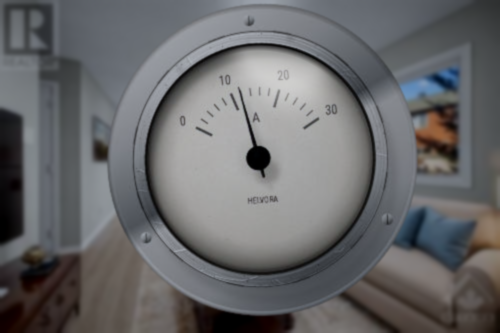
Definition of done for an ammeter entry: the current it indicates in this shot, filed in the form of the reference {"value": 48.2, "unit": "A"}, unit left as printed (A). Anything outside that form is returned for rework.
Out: {"value": 12, "unit": "A"}
